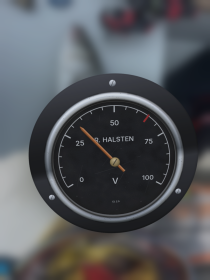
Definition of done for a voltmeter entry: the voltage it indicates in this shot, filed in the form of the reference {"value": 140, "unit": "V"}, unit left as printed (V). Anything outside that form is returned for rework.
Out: {"value": 32.5, "unit": "V"}
